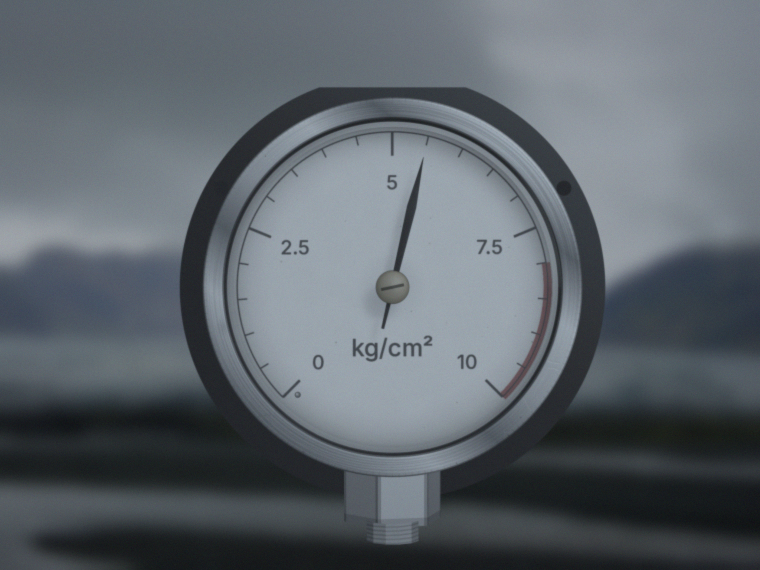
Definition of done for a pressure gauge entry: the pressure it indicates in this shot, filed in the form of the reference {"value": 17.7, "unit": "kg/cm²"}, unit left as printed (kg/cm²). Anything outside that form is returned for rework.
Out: {"value": 5.5, "unit": "kg/cm²"}
